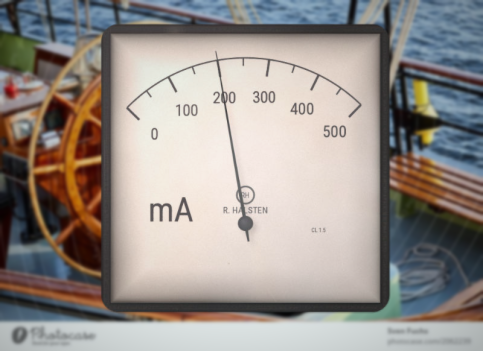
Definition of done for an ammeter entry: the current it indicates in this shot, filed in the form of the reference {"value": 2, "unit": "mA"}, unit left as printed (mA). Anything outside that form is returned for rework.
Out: {"value": 200, "unit": "mA"}
